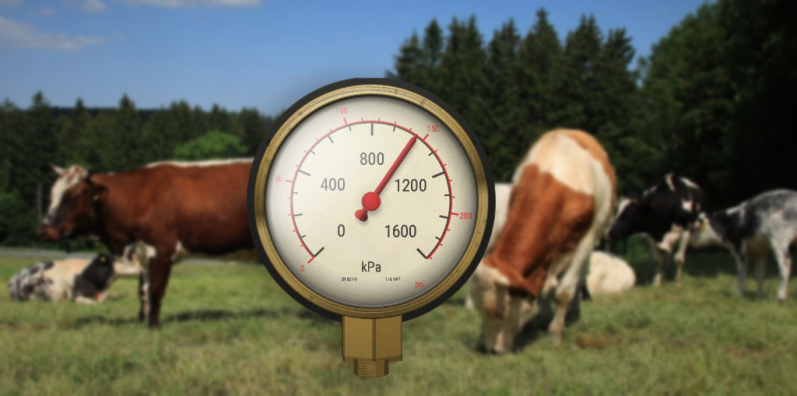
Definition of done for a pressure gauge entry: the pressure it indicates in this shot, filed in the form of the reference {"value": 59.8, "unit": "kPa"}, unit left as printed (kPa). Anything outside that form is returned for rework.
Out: {"value": 1000, "unit": "kPa"}
